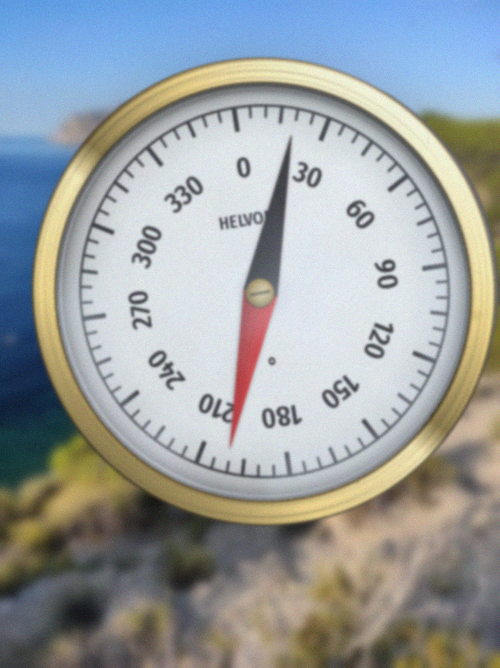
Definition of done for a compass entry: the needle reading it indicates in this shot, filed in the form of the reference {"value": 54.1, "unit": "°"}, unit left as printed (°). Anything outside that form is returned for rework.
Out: {"value": 200, "unit": "°"}
